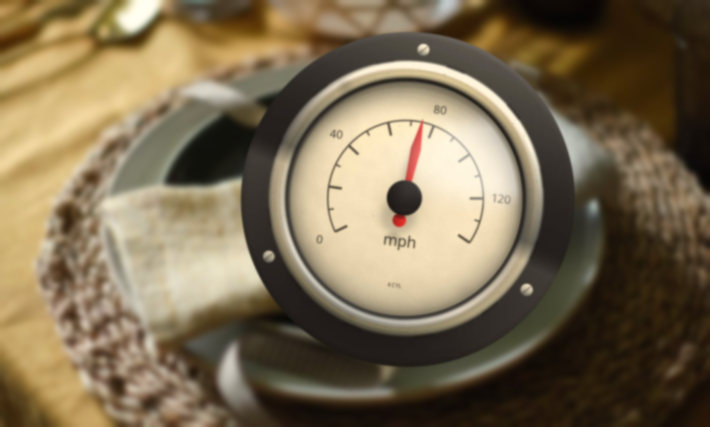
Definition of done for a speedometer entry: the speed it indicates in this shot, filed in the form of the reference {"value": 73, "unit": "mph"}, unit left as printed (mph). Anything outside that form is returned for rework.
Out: {"value": 75, "unit": "mph"}
